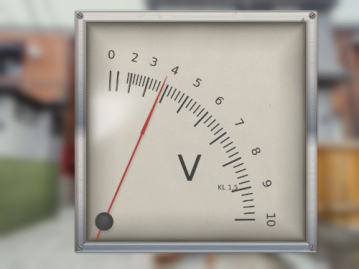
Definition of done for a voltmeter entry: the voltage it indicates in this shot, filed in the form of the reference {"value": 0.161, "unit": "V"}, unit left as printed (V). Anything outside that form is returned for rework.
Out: {"value": 3.8, "unit": "V"}
